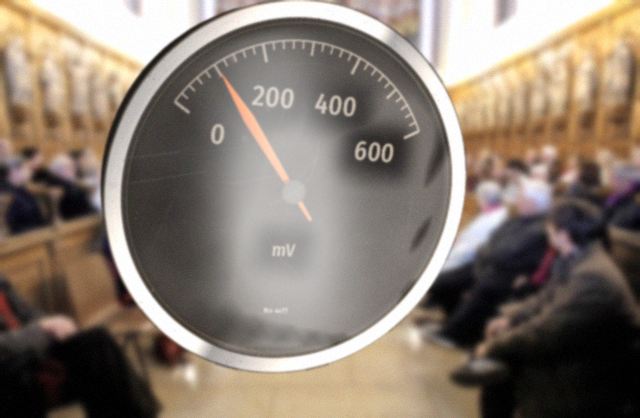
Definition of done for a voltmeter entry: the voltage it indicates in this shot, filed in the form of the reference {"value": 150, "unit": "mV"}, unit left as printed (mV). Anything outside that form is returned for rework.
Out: {"value": 100, "unit": "mV"}
